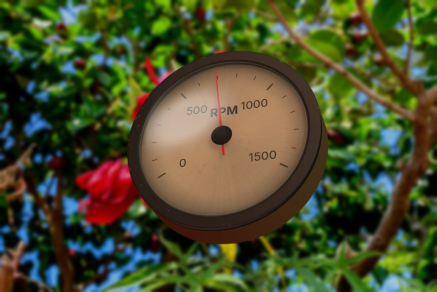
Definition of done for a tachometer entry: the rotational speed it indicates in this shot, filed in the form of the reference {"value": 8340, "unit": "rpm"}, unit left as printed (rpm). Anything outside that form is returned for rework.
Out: {"value": 700, "unit": "rpm"}
